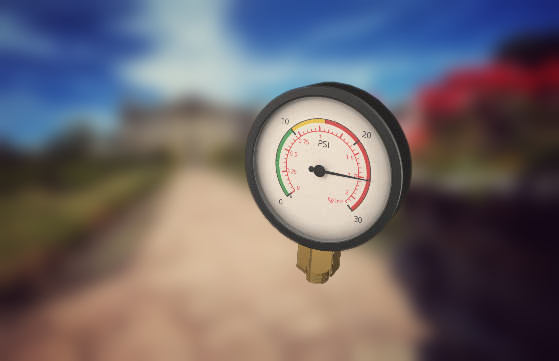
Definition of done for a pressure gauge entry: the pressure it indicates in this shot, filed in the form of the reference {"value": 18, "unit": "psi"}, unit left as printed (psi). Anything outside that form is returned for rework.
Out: {"value": 25, "unit": "psi"}
